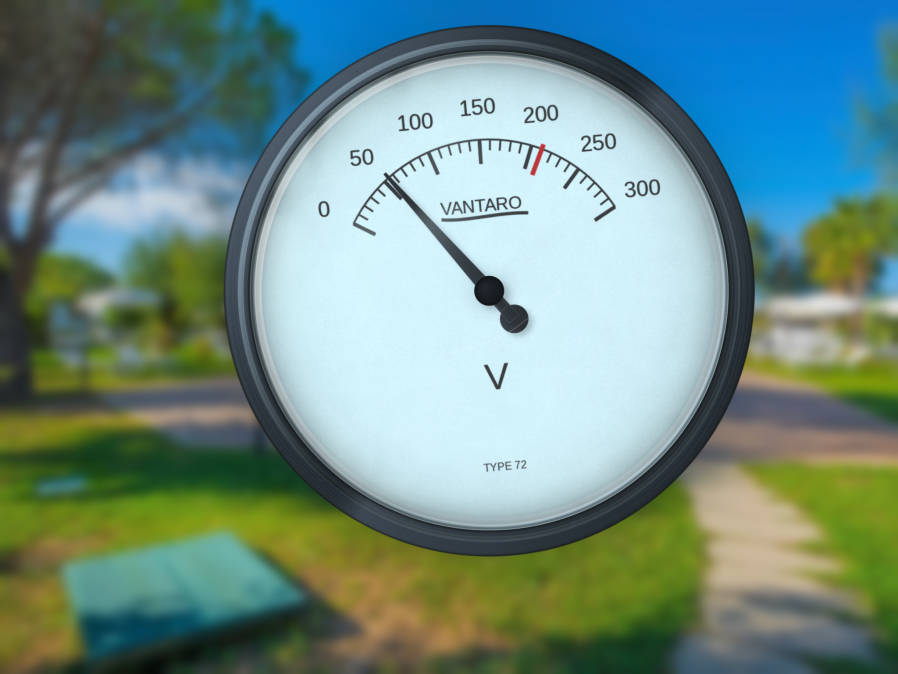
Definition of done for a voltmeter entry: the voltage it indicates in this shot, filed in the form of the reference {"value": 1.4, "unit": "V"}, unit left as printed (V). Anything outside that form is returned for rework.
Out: {"value": 55, "unit": "V"}
